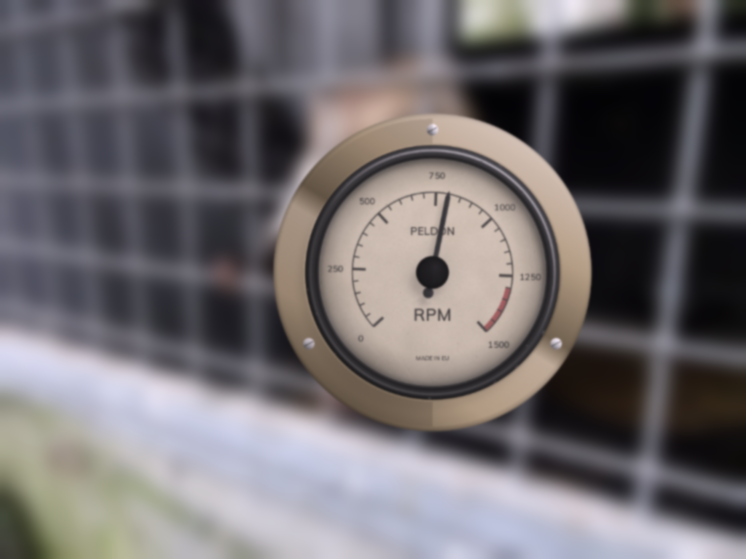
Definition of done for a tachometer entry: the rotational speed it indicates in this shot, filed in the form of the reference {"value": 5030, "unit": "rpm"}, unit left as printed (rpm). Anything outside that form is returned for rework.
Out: {"value": 800, "unit": "rpm"}
